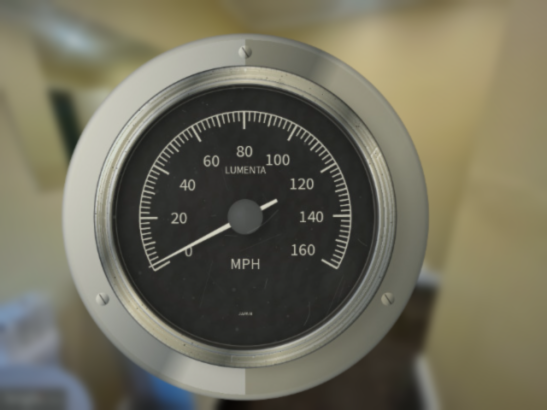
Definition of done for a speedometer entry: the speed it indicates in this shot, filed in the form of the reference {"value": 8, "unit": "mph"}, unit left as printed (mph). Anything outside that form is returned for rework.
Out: {"value": 2, "unit": "mph"}
